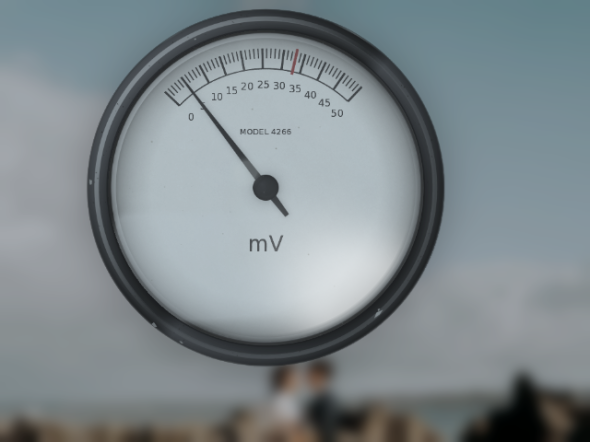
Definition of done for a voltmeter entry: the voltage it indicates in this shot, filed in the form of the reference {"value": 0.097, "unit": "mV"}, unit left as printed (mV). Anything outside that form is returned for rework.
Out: {"value": 5, "unit": "mV"}
